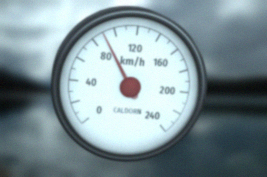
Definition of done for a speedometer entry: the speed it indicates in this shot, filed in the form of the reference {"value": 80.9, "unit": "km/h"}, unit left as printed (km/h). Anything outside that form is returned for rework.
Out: {"value": 90, "unit": "km/h"}
